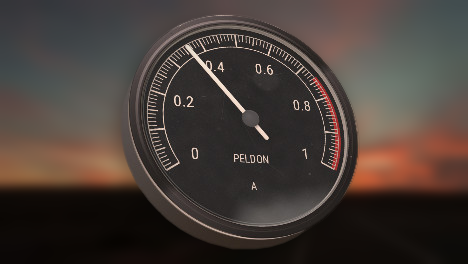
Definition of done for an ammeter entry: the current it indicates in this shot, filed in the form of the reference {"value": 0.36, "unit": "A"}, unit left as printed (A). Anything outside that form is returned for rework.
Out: {"value": 0.35, "unit": "A"}
